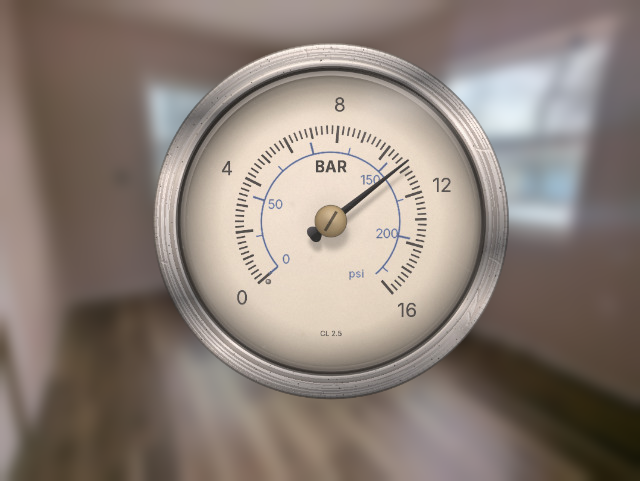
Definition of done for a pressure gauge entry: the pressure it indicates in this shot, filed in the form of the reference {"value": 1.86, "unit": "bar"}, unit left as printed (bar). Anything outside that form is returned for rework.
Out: {"value": 10.8, "unit": "bar"}
